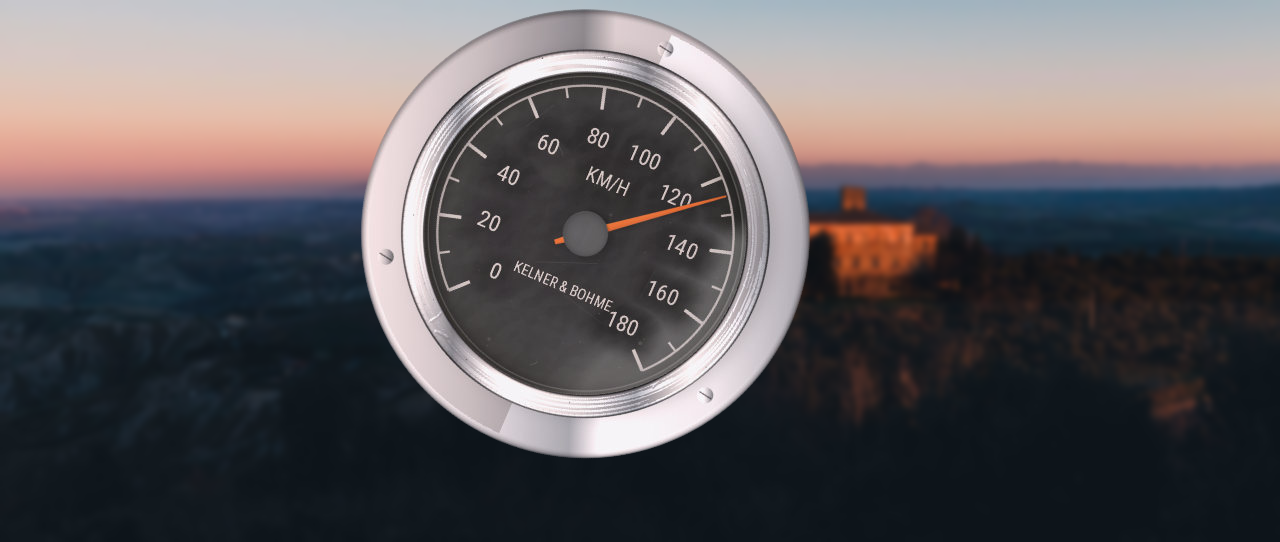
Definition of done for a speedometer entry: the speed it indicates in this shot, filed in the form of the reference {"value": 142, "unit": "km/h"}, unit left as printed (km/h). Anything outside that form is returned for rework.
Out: {"value": 125, "unit": "km/h"}
